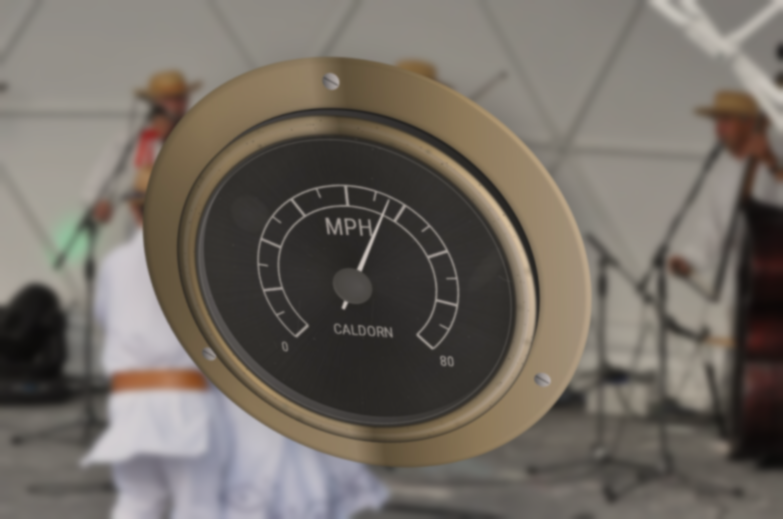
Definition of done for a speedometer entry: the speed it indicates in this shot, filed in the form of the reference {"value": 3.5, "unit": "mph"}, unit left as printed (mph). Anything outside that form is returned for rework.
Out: {"value": 47.5, "unit": "mph"}
